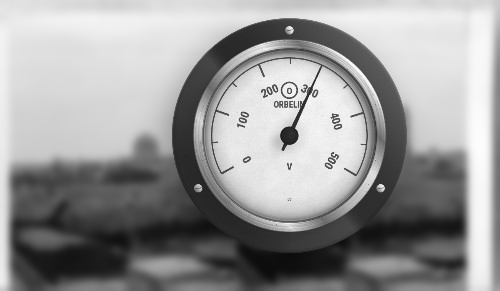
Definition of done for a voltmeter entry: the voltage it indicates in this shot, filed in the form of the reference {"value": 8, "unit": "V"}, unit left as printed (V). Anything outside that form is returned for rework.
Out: {"value": 300, "unit": "V"}
